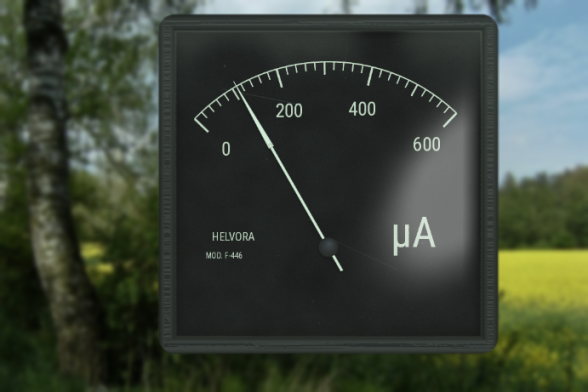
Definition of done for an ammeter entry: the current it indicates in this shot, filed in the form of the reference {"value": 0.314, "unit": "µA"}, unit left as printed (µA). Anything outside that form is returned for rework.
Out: {"value": 110, "unit": "µA"}
